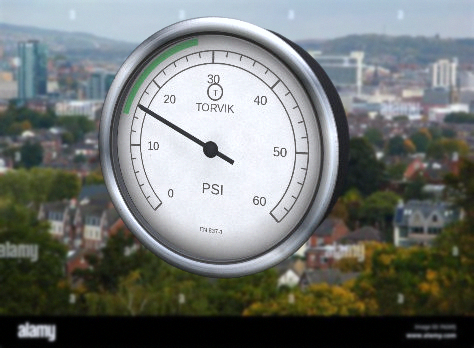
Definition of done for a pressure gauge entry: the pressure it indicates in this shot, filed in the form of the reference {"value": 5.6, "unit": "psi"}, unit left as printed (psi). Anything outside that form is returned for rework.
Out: {"value": 16, "unit": "psi"}
